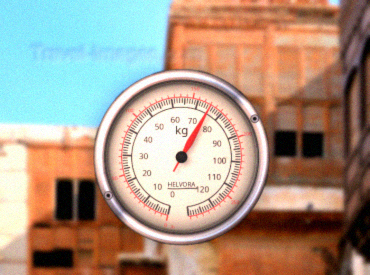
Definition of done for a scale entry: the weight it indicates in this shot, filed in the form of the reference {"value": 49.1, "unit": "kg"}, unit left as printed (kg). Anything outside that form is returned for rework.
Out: {"value": 75, "unit": "kg"}
